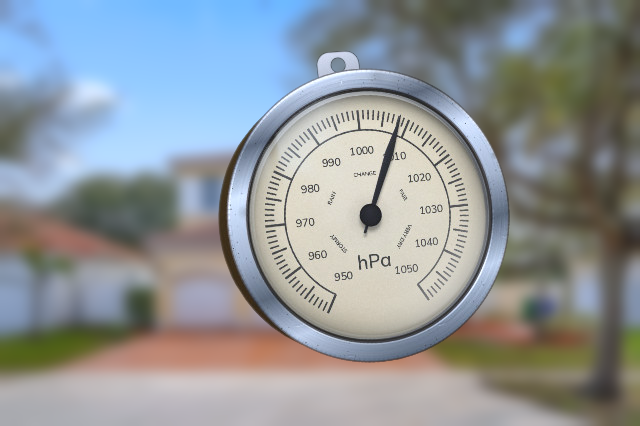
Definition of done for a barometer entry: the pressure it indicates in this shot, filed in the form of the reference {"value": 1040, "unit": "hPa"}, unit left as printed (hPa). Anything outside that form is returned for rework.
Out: {"value": 1008, "unit": "hPa"}
